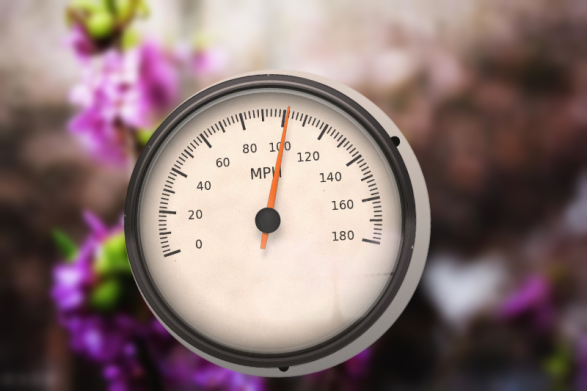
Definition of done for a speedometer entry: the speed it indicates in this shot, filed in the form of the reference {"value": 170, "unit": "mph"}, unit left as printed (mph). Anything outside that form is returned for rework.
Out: {"value": 102, "unit": "mph"}
